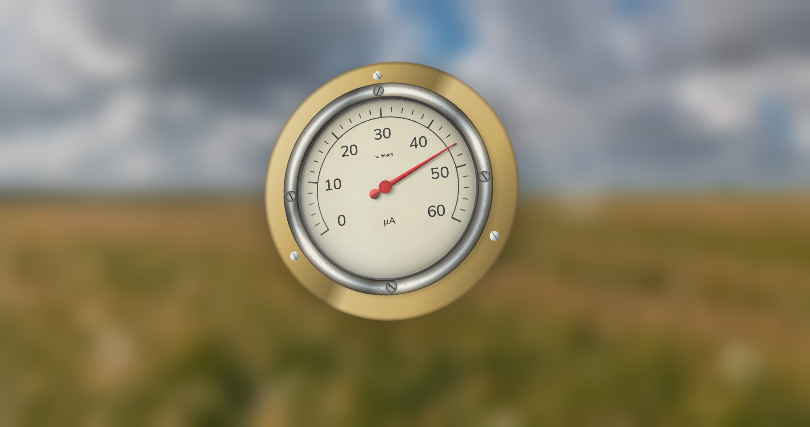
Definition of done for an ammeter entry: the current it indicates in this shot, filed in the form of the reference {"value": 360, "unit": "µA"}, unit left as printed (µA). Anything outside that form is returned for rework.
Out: {"value": 46, "unit": "µA"}
